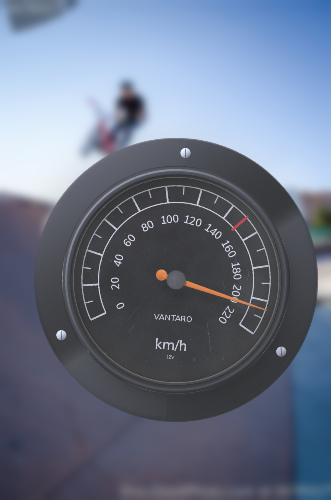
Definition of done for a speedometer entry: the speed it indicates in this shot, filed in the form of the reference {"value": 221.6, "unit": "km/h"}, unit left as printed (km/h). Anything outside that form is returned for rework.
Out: {"value": 205, "unit": "km/h"}
